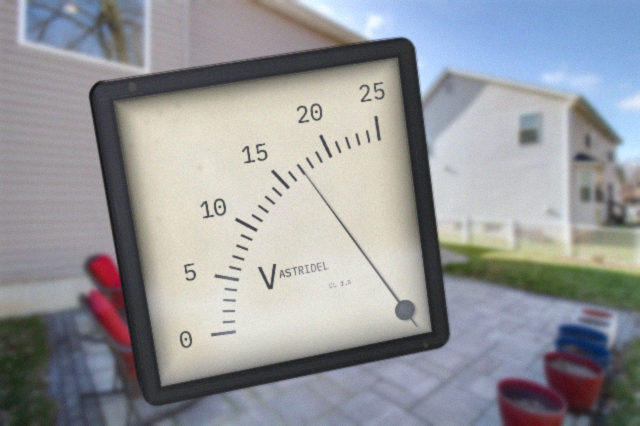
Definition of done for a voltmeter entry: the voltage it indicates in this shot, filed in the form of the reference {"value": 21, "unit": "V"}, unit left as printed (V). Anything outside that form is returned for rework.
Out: {"value": 17, "unit": "V"}
